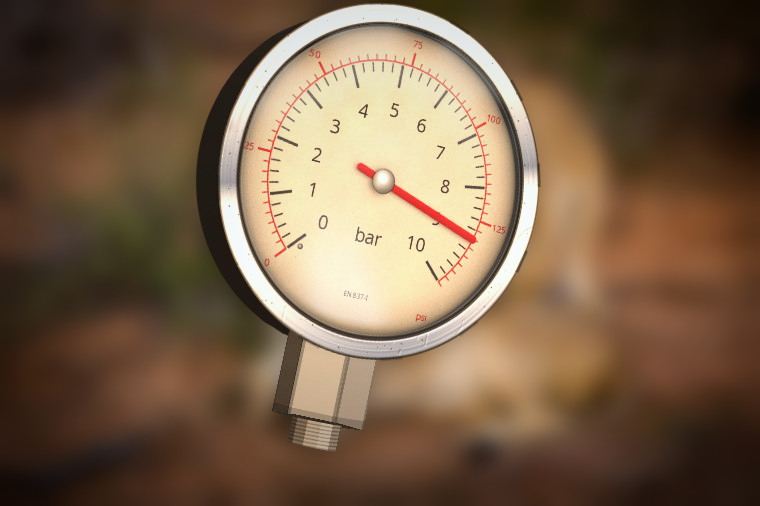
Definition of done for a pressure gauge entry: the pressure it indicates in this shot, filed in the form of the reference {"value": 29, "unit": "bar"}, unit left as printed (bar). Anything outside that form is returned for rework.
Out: {"value": 9, "unit": "bar"}
